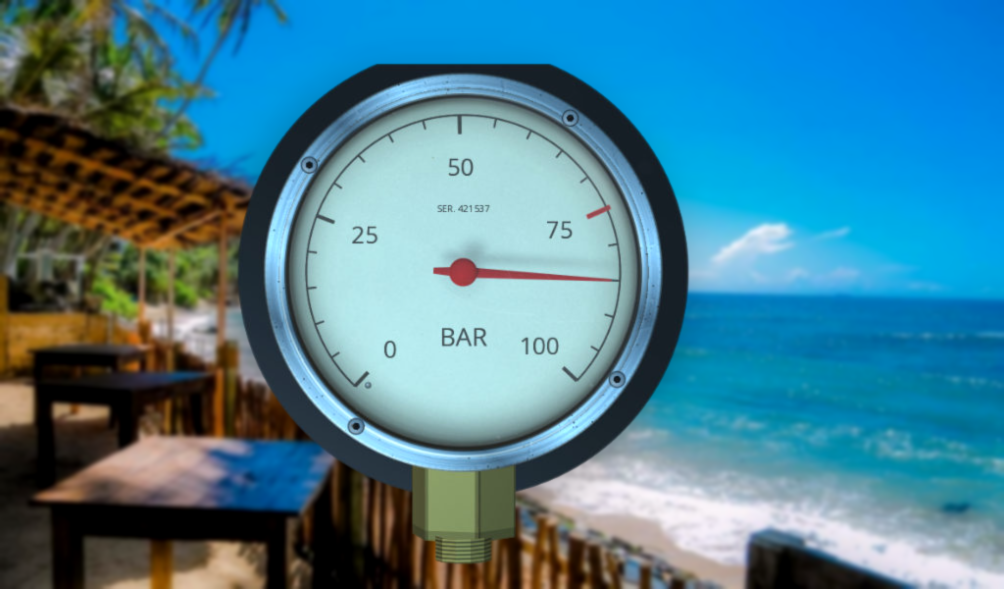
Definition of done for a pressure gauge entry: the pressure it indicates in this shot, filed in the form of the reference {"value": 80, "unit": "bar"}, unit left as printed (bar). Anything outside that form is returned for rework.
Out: {"value": 85, "unit": "bar"}
